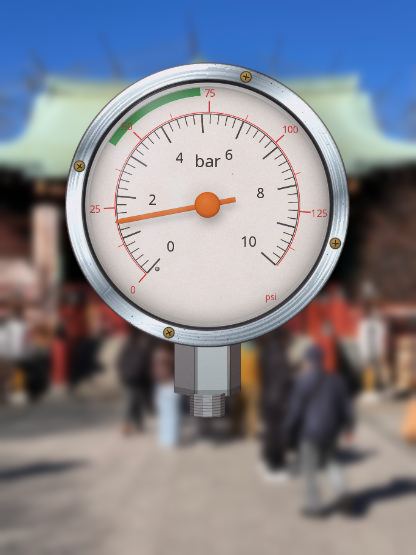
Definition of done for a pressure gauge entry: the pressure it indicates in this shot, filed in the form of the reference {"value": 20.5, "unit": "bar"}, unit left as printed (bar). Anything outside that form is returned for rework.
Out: {"value": 1.4, "unit": "bar"}
